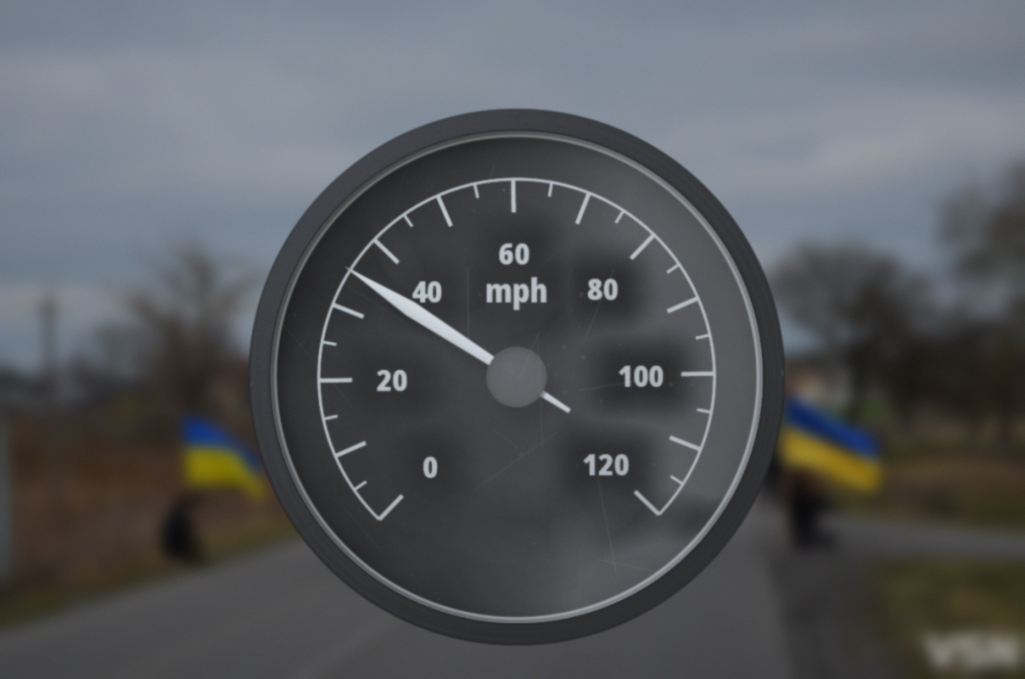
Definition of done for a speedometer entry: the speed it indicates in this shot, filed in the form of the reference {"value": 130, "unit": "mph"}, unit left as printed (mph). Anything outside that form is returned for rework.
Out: {"value": 35, "unit": "mph"}
